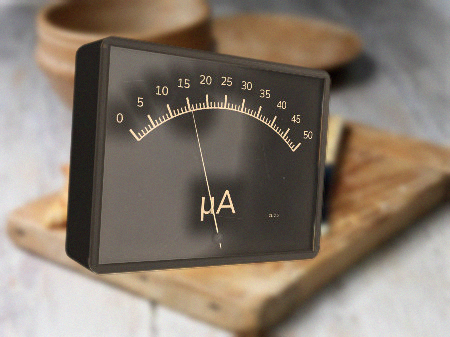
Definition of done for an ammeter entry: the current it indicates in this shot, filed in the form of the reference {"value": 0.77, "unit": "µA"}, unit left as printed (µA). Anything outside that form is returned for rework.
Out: {"value": 15, "unit": "µA"}
